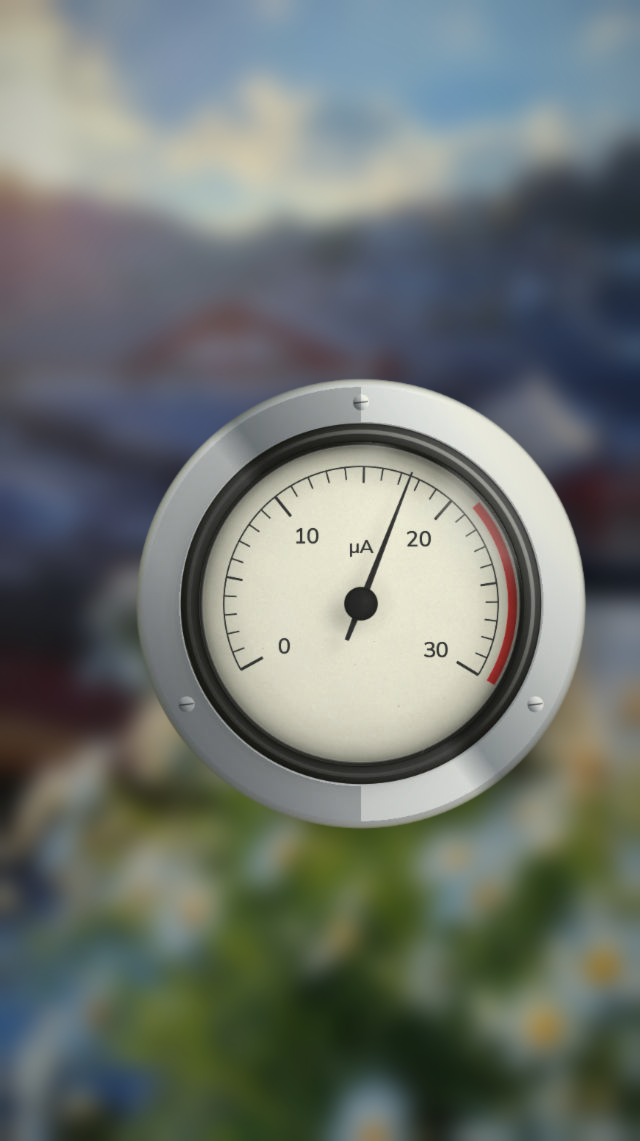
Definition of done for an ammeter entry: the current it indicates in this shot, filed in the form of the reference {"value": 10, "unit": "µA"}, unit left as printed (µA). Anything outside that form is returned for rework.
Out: {"value": 17.5, "unit": "µA"}
